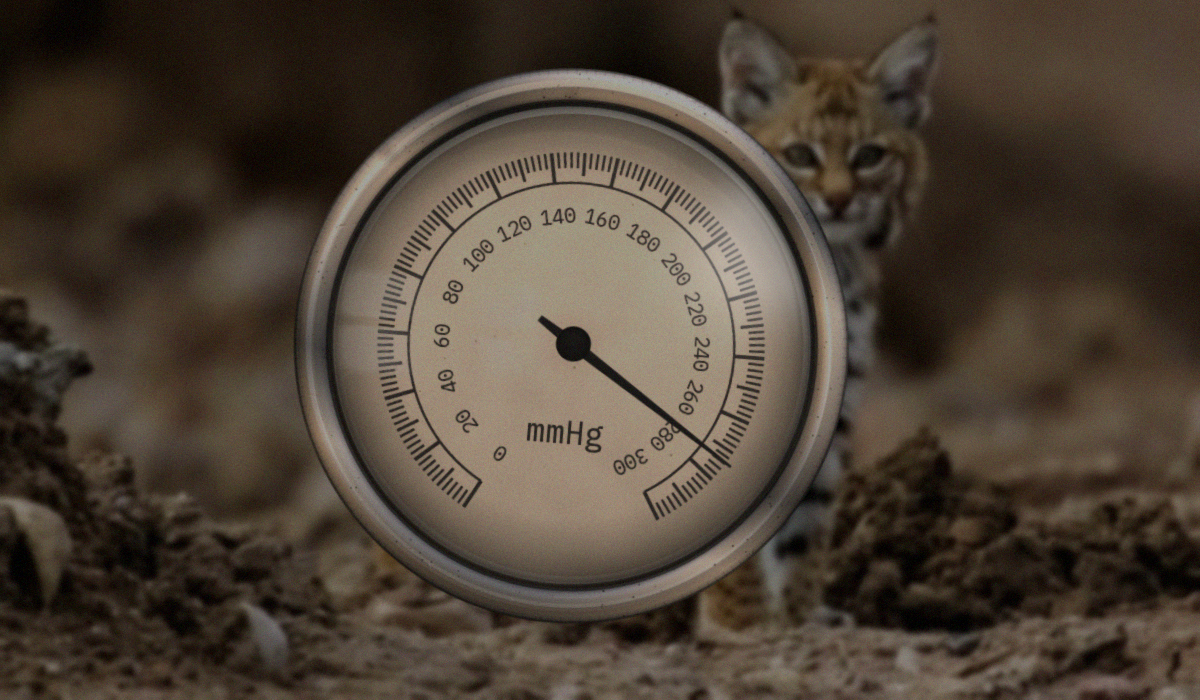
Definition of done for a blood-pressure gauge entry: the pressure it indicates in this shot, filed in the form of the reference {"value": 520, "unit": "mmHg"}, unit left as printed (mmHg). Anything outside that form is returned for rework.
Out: {"value": 274, "unit": "mmHg"}
